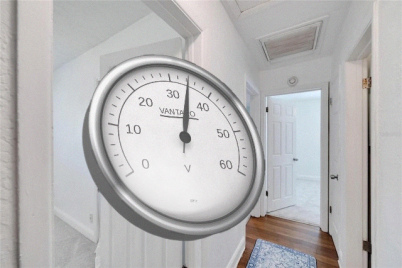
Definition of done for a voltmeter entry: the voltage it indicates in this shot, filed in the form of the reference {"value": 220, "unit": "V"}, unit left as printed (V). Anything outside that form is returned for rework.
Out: {"value": 34, "unit": "V"}
